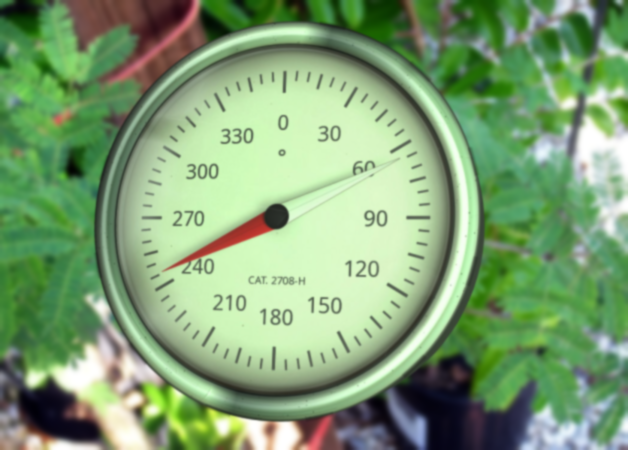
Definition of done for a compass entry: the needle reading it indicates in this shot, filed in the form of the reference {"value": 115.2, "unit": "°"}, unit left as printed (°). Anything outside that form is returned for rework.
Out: {"value": 245, "unit": "°"}
